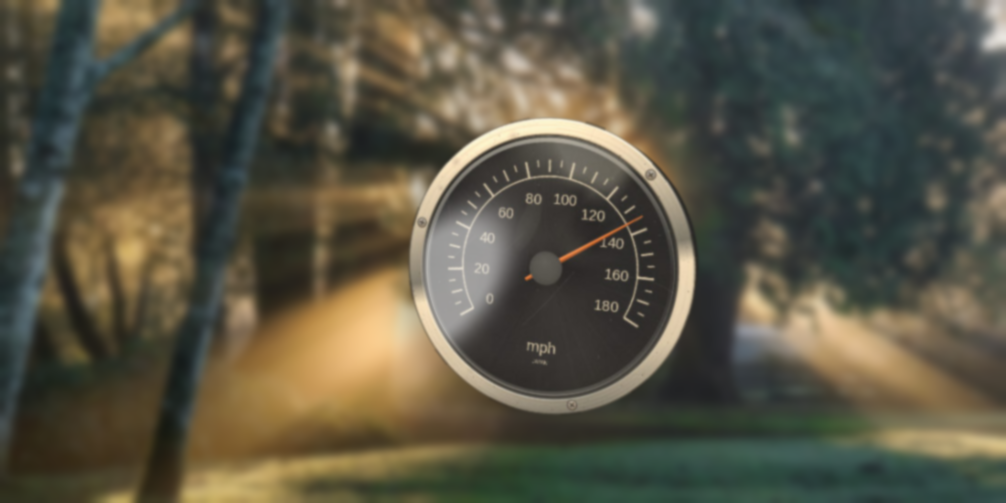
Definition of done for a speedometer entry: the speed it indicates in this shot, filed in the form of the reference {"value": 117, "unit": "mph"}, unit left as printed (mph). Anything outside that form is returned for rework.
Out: {"value": 135, "unit": "mph"}
